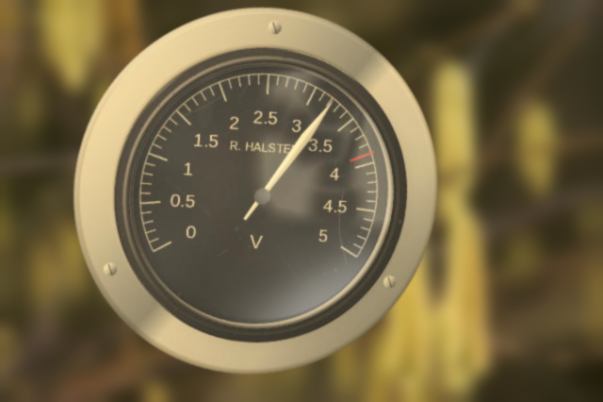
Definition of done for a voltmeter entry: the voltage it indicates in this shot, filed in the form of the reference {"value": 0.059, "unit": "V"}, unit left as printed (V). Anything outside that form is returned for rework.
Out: {"value": 3.2, "unit": "V"}
